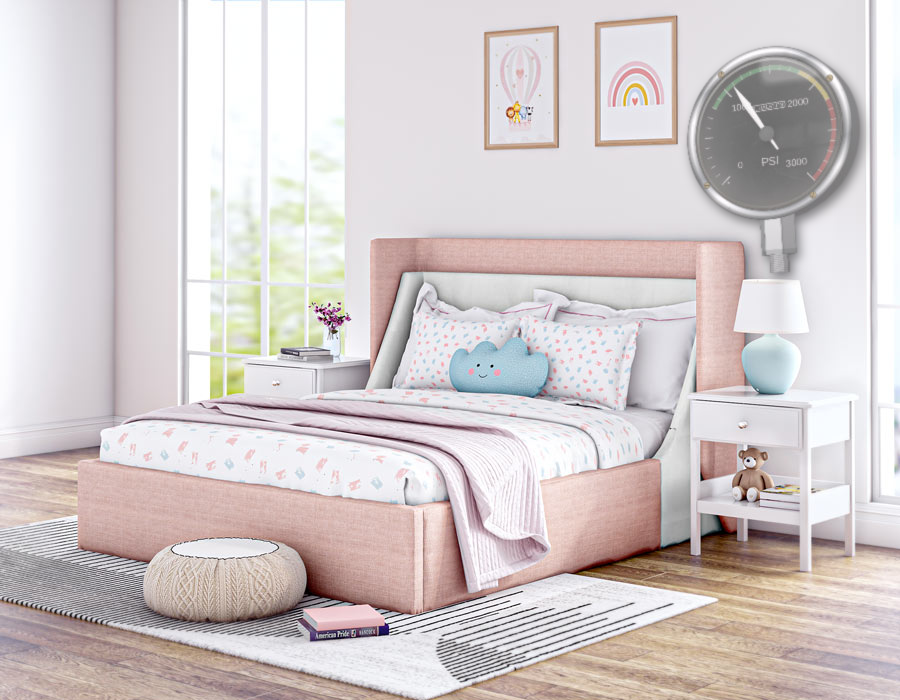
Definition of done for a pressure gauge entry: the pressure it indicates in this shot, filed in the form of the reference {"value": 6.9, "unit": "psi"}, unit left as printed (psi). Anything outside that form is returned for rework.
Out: {"value": 1100, "unit": "psi"}
